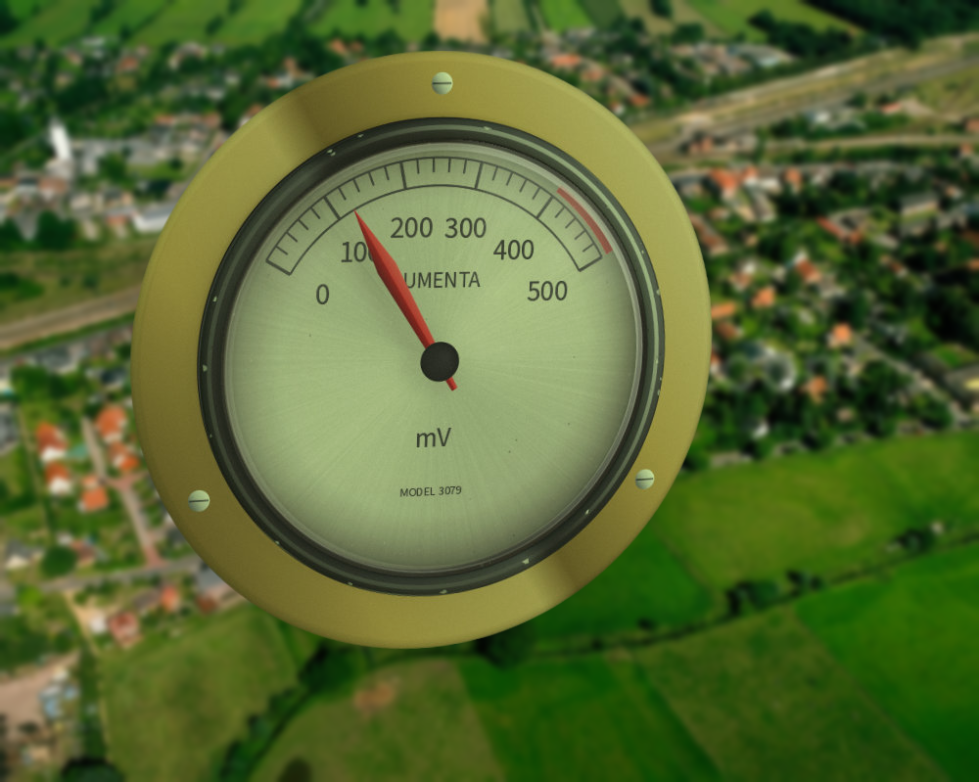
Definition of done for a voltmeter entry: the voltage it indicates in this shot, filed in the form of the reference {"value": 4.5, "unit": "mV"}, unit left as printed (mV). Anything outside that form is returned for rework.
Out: {"value": 120, "unit": "mV"}
